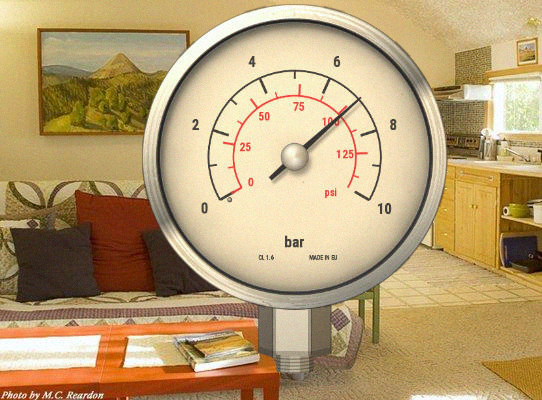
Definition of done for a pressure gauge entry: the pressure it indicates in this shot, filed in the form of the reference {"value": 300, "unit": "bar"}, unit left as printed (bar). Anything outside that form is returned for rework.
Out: {"value": 7, "unit": "bar"}
